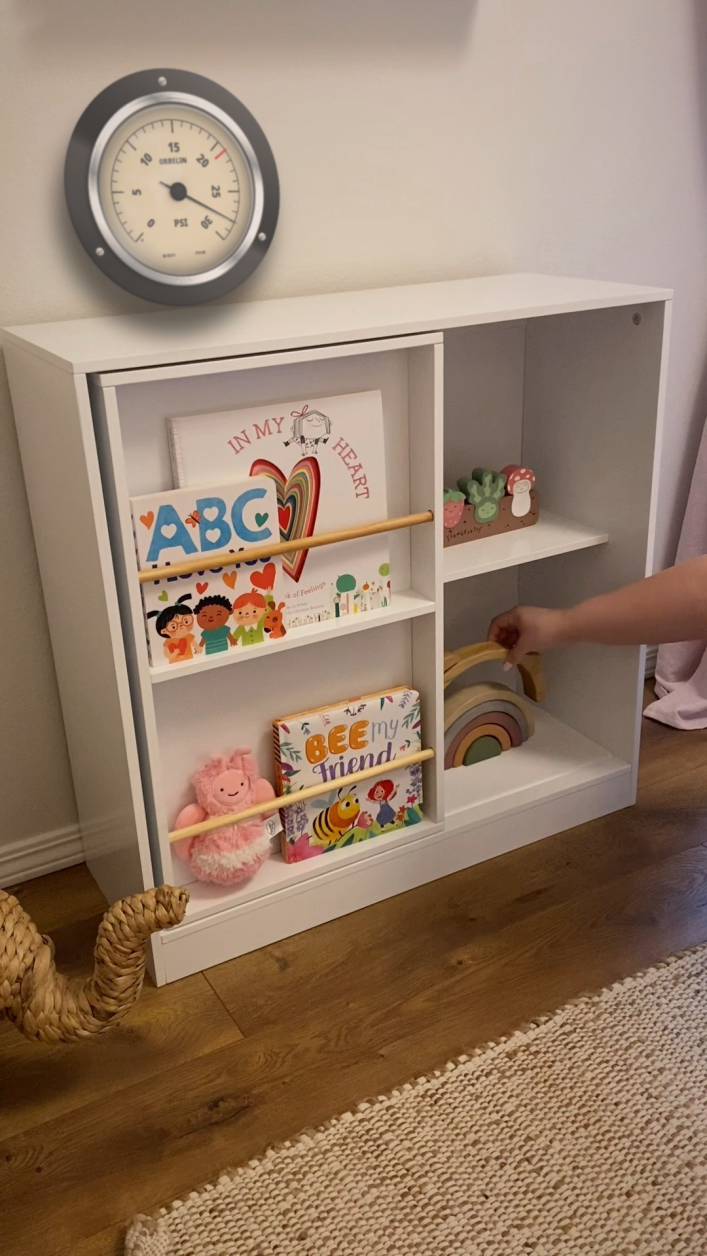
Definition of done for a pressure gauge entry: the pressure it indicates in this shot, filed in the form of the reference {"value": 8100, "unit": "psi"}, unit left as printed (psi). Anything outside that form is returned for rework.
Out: {"value": 28, "unit": "psi"}
